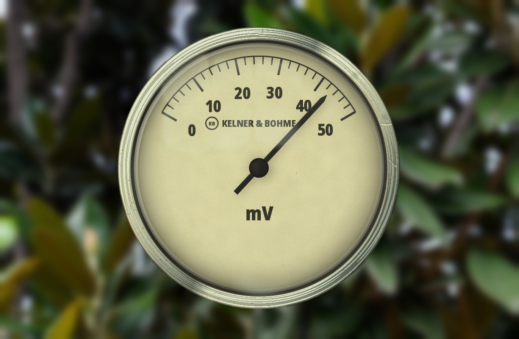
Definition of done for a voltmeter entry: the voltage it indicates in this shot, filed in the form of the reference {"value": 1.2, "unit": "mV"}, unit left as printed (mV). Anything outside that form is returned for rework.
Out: {"value": 43, "unit": "mV"}
